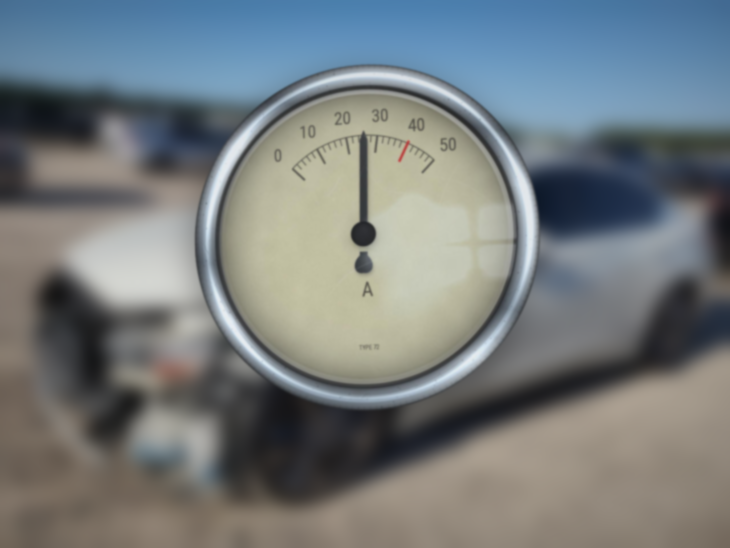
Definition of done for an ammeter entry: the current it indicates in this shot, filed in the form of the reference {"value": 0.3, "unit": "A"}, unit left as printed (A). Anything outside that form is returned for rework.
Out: {"value": 26, "unit": "A"}
